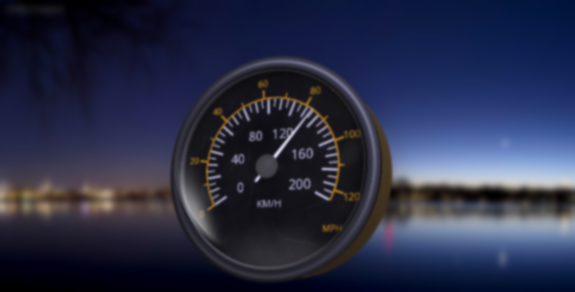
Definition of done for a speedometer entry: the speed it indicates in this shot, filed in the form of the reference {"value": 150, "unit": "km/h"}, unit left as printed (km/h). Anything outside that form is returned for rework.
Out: {"value": 135, "unit": "km/h"}
